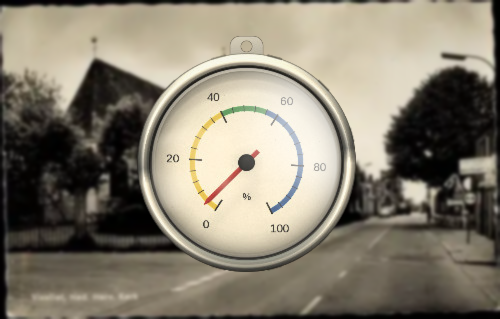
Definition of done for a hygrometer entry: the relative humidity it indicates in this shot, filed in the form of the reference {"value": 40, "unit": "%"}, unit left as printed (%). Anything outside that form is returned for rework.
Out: {"value": 4, "unit": "%"}
